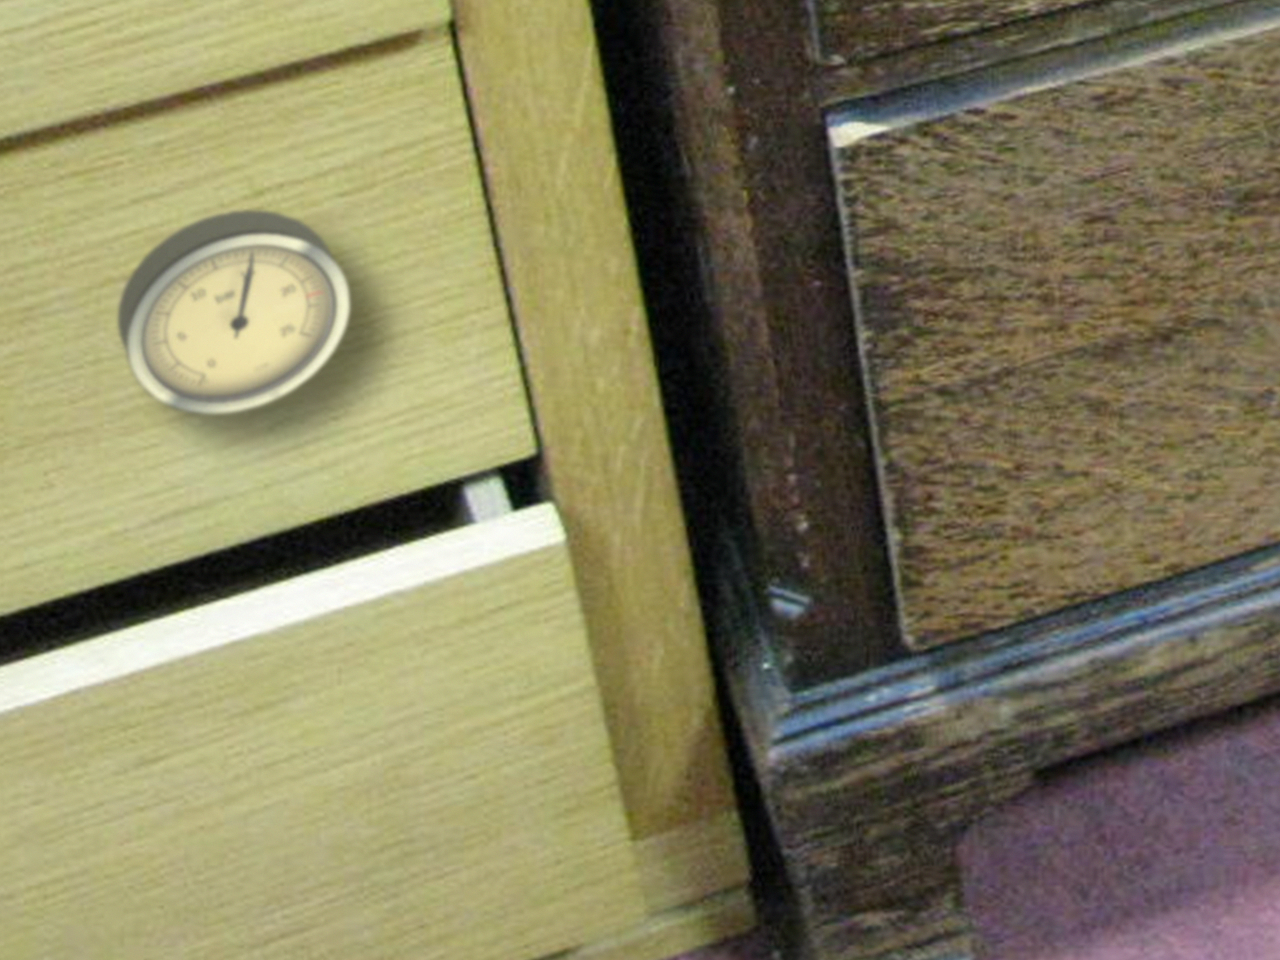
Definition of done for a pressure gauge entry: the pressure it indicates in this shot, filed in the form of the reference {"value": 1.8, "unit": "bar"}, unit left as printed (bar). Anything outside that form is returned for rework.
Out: {"value": 15, "unit": "bar"}
